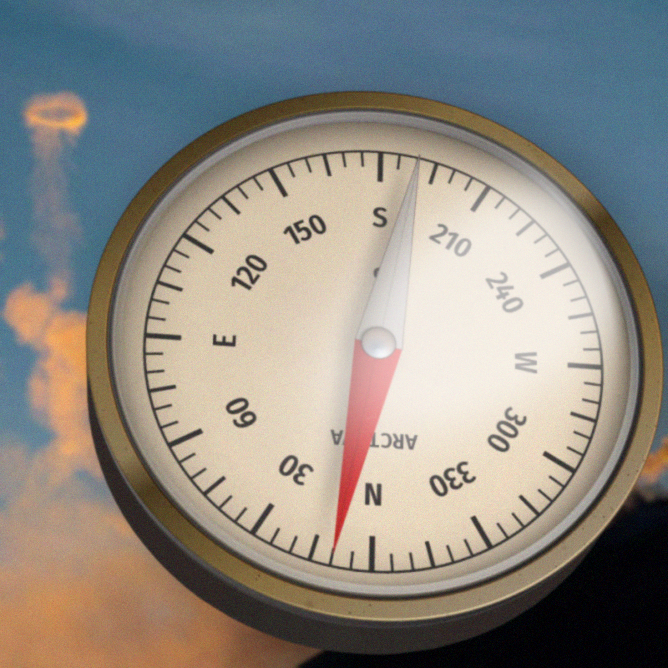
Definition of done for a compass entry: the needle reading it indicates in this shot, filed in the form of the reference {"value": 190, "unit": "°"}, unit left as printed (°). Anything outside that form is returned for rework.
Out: {"value": 10, "unit": "°"}
